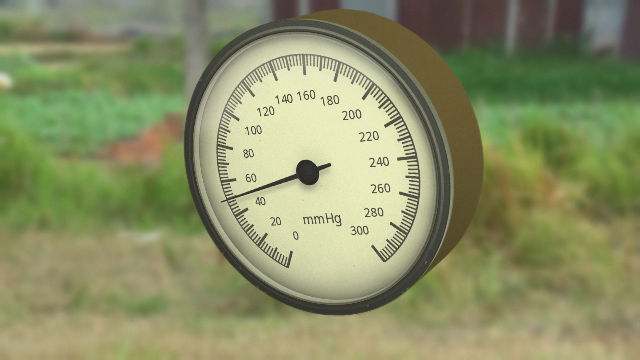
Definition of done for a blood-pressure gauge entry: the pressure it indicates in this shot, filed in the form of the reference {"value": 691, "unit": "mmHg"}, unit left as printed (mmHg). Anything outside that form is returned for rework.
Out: {"value": 50, "unit": "mmHg"}
